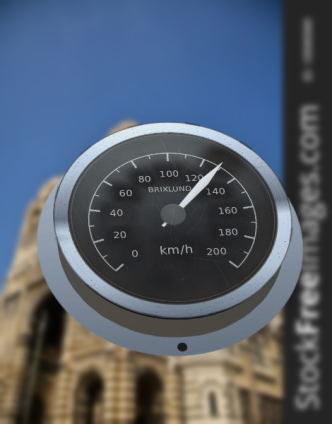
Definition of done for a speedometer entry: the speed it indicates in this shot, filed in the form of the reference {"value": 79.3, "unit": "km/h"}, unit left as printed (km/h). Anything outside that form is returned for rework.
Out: {"value": 130, "unit": "km/h"}
